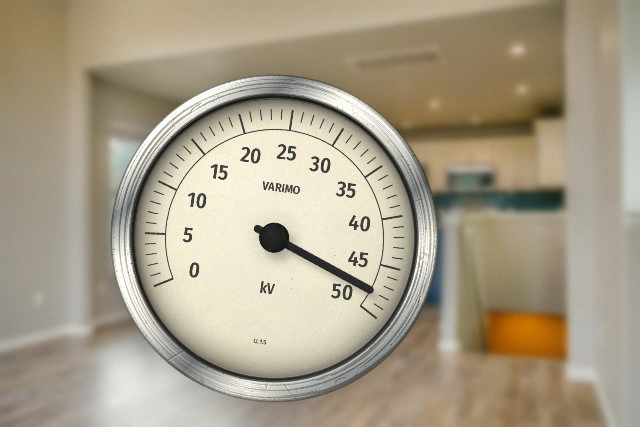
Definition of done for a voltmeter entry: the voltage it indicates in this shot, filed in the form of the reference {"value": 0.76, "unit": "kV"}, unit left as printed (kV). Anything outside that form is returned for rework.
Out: {"value": 48, "unit": "kV"}
